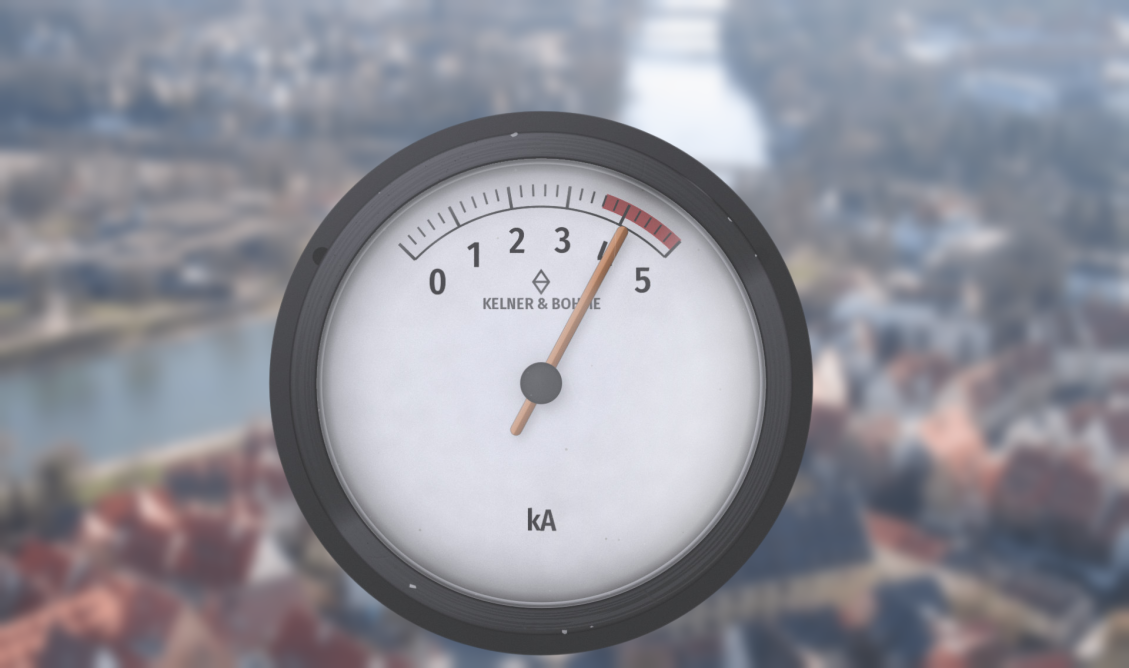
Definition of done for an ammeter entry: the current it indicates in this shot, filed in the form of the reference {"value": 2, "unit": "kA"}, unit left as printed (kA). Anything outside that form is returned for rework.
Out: {"value": 4.1, "unit": "kA"}
